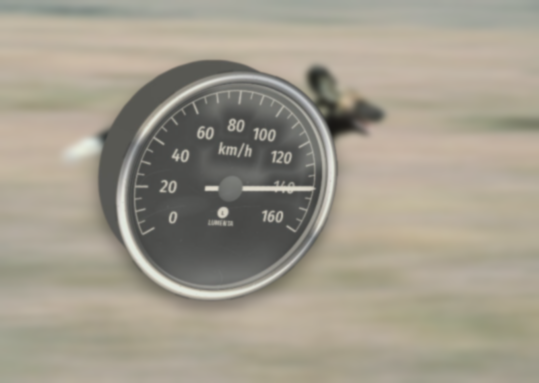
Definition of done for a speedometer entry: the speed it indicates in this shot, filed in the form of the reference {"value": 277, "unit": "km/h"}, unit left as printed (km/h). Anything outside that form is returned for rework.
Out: {"value": 140, "unit": "km/h"}
